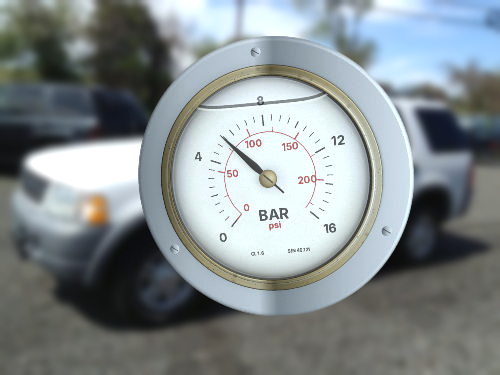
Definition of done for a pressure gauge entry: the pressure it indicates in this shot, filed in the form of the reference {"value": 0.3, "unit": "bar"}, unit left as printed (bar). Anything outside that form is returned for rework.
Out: {"value": 5.5, "unit": "bar"}
